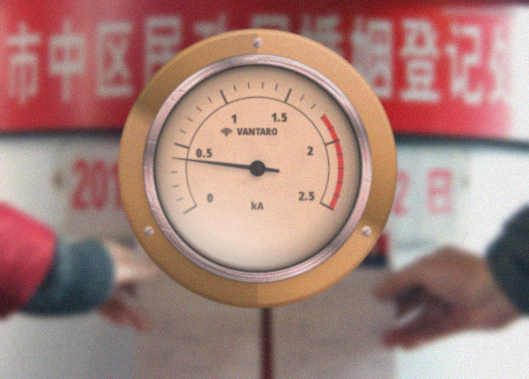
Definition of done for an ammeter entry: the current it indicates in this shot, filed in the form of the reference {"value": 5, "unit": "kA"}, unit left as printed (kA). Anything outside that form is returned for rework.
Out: {"value": 0.4, "unit": "kA"}
